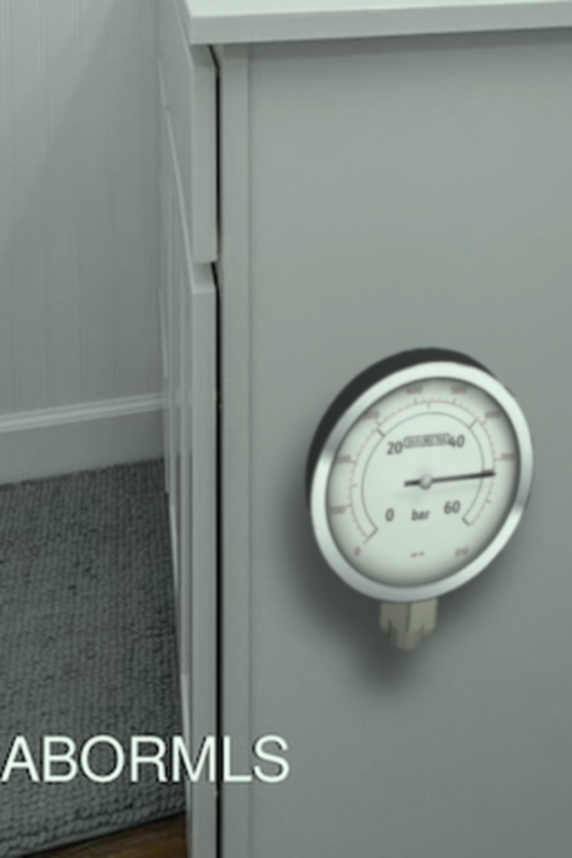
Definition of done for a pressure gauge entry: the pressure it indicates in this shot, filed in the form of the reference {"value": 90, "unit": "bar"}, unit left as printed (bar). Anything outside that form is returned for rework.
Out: {"value": 50, "unit": "bar"}
